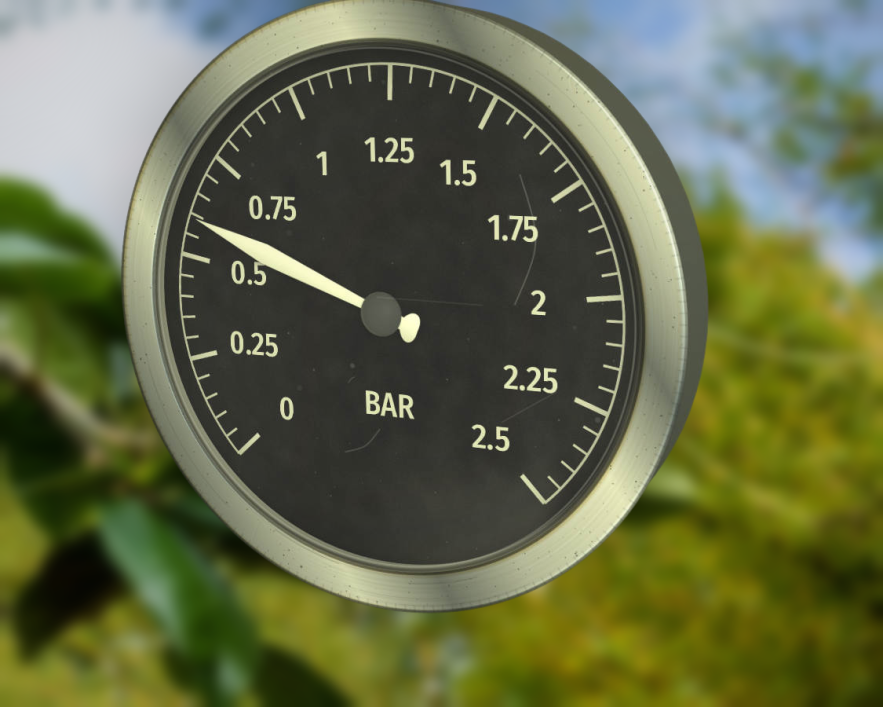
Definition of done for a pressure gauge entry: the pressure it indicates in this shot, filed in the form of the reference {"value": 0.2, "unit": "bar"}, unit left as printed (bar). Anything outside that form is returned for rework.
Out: {"value": 0.6, "unit": "bar"}
